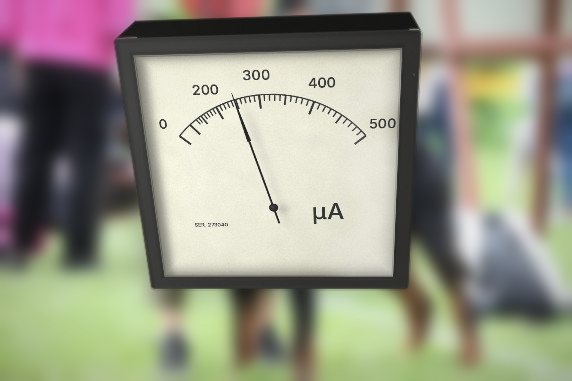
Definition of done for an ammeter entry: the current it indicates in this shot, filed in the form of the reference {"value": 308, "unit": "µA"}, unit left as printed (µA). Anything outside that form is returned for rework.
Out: {"value": 250, "unit": "µA"}
